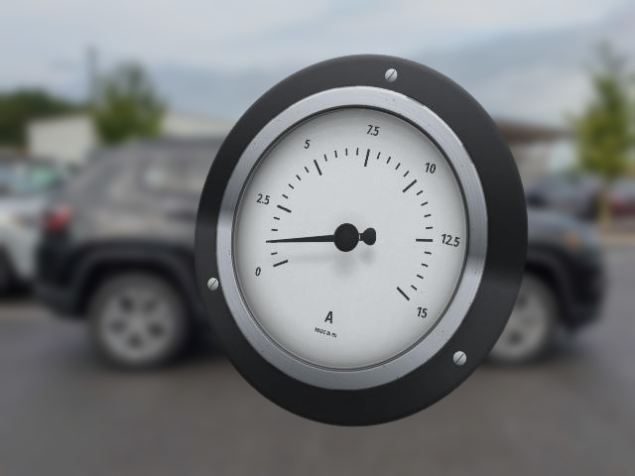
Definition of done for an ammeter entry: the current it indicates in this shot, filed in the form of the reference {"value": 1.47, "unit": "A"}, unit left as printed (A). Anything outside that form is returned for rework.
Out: {"value": 1, "unit": "A"}
